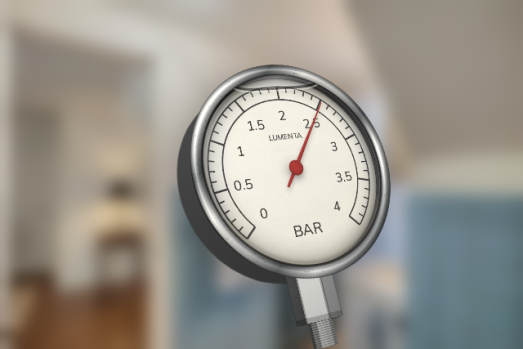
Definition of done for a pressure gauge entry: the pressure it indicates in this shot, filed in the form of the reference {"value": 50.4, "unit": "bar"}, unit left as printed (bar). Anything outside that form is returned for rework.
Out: {"value": 2.5, "unit": "bar"}
